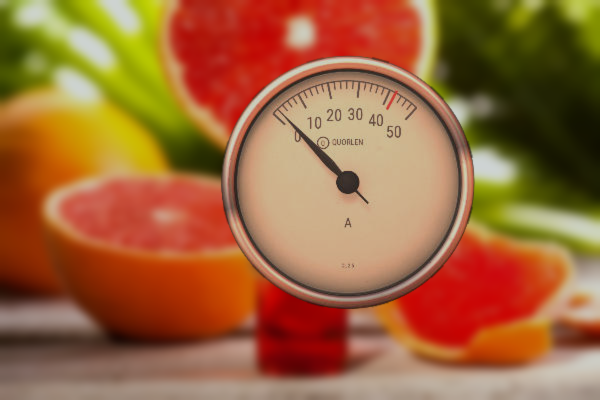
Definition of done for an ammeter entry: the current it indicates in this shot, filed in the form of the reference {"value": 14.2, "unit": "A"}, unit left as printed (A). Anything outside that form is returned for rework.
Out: {"value": 2, "unit": "A"}
